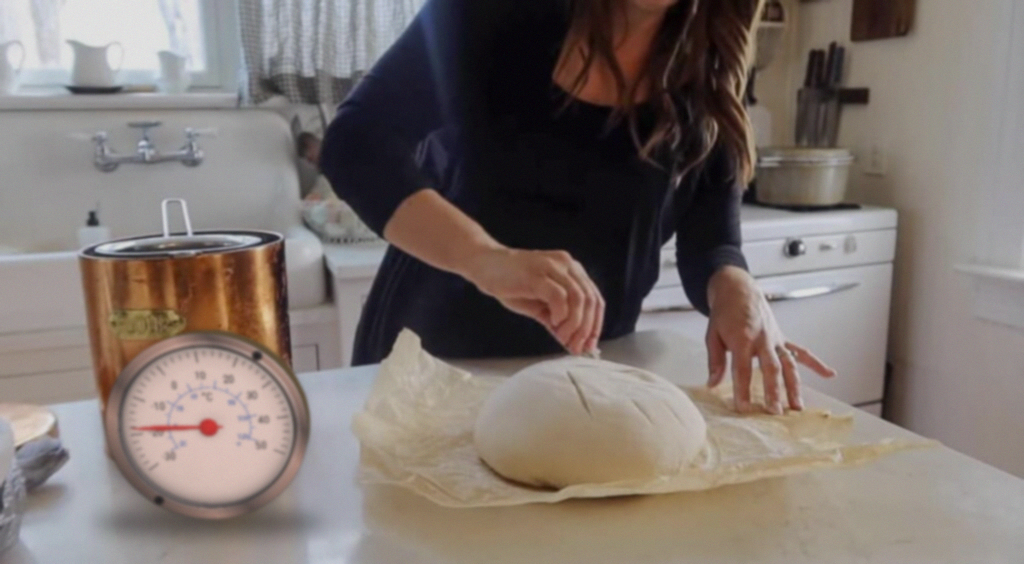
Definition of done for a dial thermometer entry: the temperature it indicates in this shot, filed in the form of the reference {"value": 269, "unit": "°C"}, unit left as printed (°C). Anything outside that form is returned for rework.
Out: {"value": -18, "unit": "°C"}
